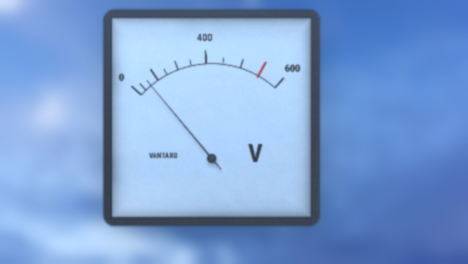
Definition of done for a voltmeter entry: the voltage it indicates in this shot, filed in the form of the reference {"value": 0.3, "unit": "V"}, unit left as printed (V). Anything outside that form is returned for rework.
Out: {"value": 150, "unit": "V"}
